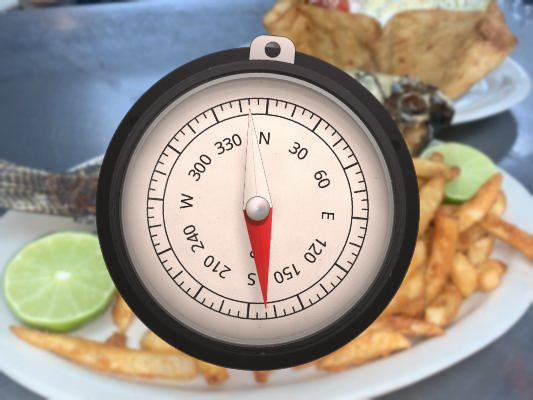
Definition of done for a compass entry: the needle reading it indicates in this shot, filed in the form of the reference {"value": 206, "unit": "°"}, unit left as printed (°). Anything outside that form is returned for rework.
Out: {"value": 170, "unit": "°"}
